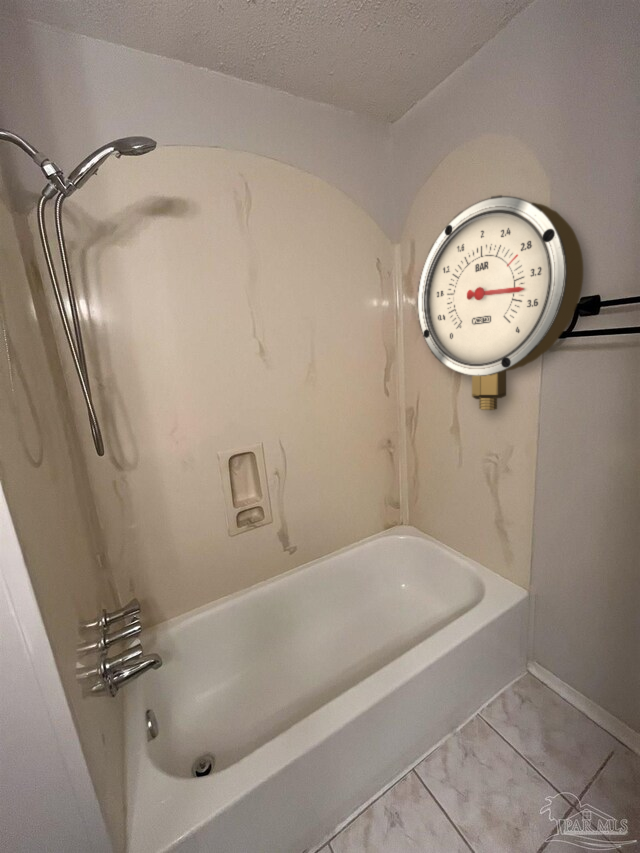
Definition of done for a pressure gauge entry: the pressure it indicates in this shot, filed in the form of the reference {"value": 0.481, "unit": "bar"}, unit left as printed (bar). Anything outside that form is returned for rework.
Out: {"value": 3.4, "unit": "bar"}
